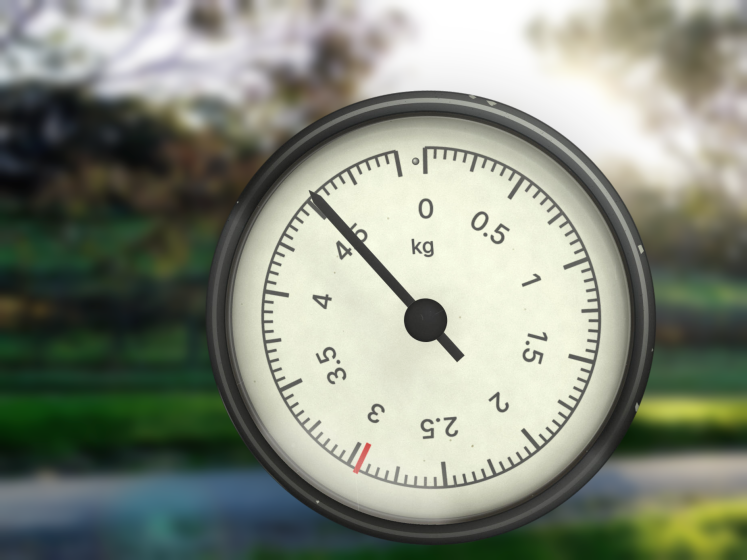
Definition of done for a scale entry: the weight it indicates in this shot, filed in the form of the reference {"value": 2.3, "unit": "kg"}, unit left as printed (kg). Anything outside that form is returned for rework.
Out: {"value": 4.55, "unit": "kg"}
